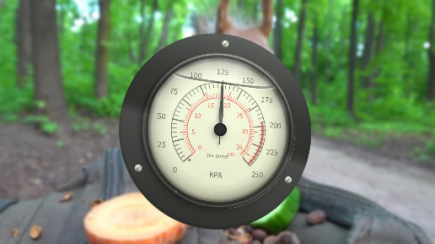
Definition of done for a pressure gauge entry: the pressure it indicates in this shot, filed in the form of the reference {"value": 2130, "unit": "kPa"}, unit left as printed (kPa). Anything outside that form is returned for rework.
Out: {"value": 125, "unit": "kPa"}
